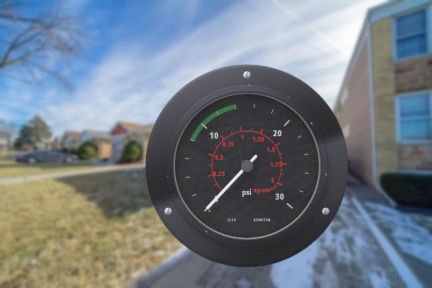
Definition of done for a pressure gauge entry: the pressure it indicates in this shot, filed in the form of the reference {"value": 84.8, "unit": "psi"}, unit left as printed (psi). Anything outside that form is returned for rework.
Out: {"value": 0, "unit": "psi"}
